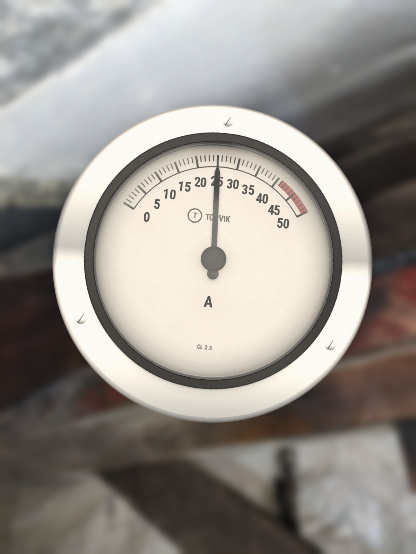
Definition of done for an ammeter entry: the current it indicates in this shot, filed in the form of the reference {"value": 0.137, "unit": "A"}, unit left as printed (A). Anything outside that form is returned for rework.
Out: {"value": 25, "unit": "A"}
